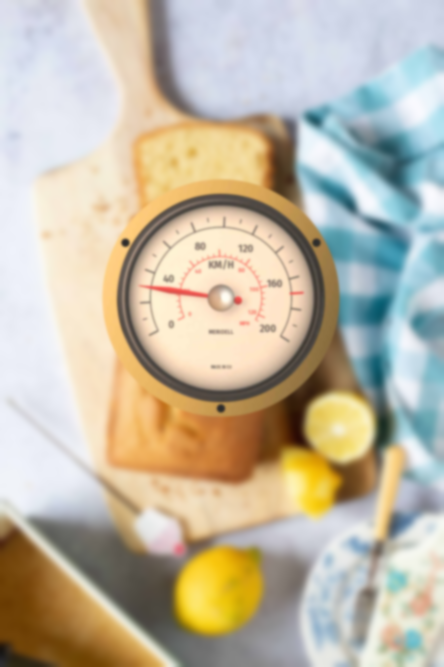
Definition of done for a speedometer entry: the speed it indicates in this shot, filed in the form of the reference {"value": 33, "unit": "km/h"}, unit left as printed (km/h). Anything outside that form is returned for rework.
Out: {"value": 30, "unit": "km/h"}
